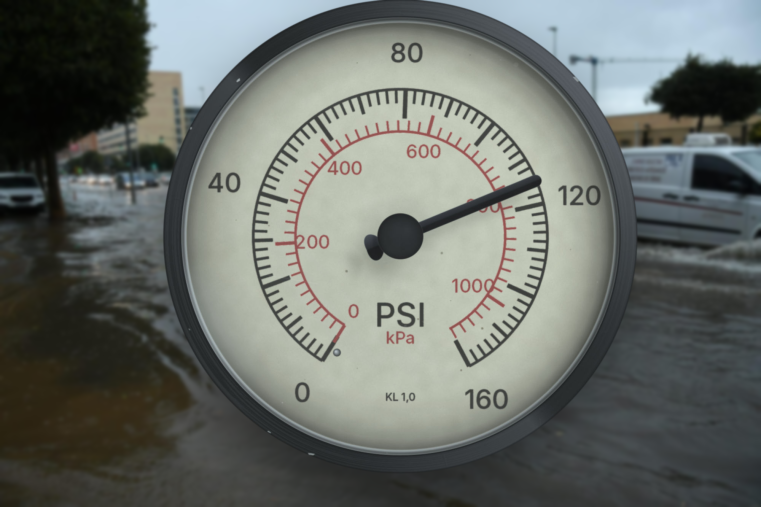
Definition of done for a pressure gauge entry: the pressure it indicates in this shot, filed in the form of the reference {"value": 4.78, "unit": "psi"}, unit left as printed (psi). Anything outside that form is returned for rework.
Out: {"value": 115, "unit": "psi"}
